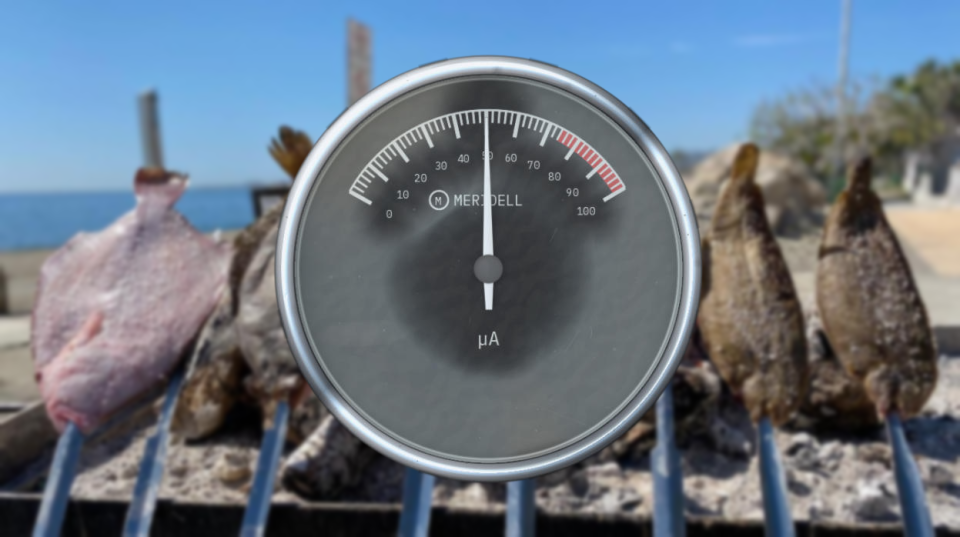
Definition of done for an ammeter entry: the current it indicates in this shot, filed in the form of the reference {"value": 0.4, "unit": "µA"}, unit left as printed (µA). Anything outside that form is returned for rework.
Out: {"value": 50, "unit": "µA"}
